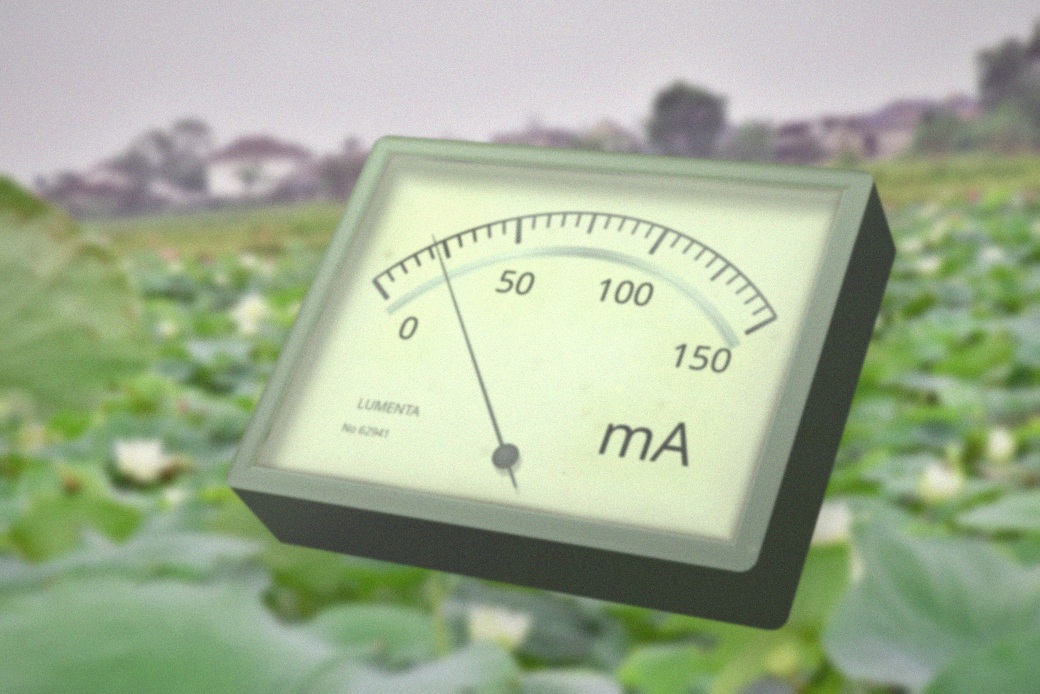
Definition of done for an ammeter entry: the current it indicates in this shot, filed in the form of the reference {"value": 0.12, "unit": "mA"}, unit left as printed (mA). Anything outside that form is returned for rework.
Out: {"value": 22.5, "unit": "mA"}
